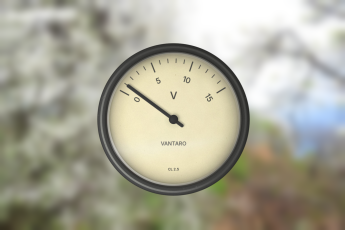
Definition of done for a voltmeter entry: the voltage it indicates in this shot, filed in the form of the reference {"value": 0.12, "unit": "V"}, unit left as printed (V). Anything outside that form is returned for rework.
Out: {"value": 1, "unit": "V"}
